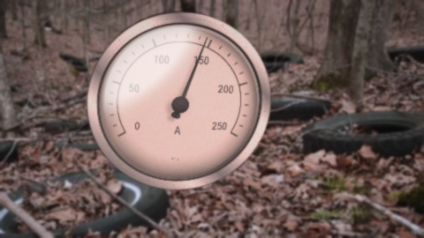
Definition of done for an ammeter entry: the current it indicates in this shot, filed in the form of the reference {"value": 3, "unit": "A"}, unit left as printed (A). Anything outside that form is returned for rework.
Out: {"value": 145, "unit": "A"}
